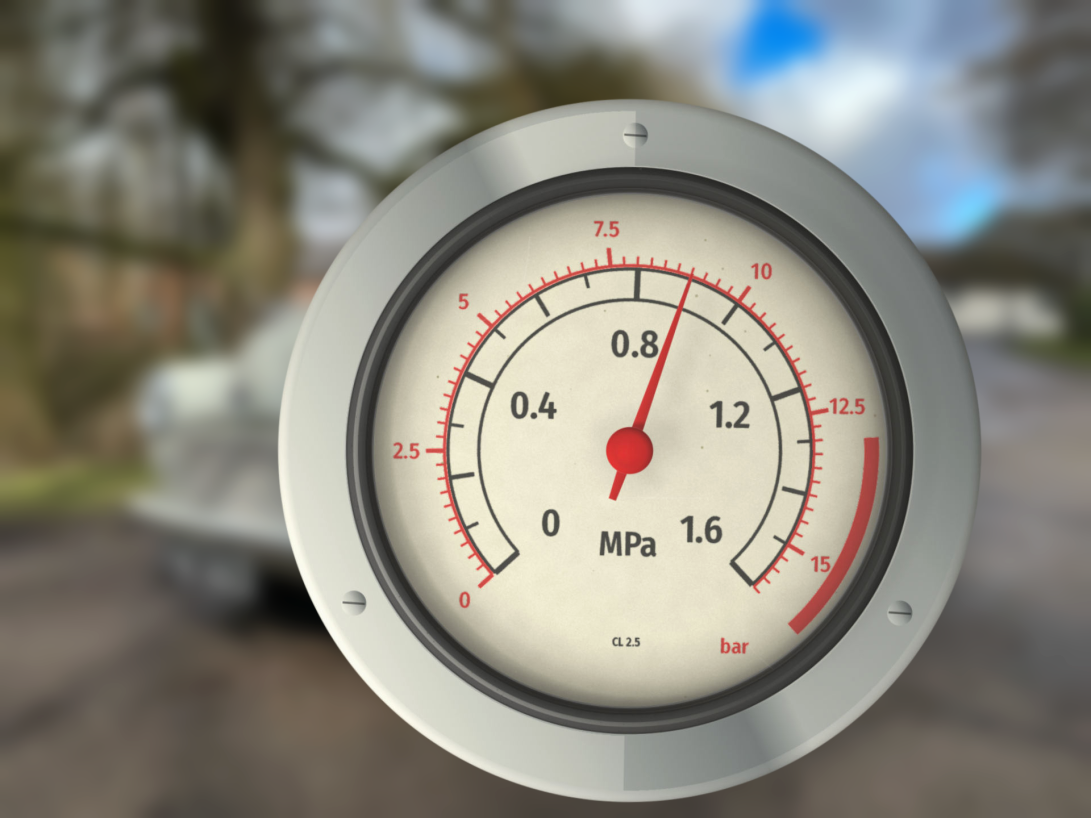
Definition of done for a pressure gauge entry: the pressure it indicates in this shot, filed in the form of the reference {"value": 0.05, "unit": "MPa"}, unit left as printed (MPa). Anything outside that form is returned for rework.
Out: {"value": 0.9, "unit": "MPa"}
